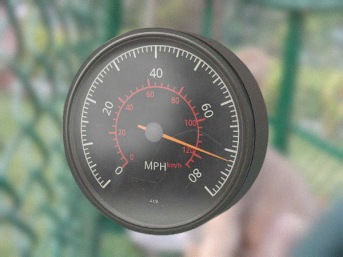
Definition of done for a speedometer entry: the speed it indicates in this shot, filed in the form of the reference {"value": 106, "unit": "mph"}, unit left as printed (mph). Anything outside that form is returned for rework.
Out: {"value": 72, "unit": "mph"}
